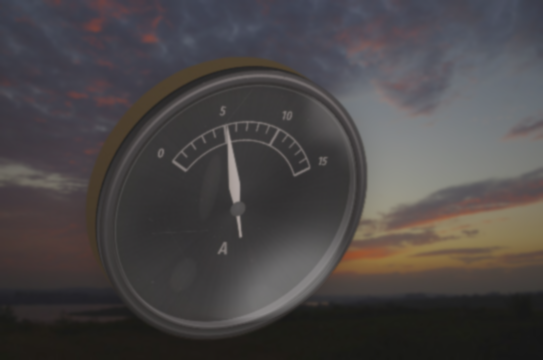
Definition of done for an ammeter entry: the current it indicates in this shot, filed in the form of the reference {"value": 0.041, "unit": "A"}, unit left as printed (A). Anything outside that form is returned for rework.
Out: {"value": 5, "unit": "A"}
